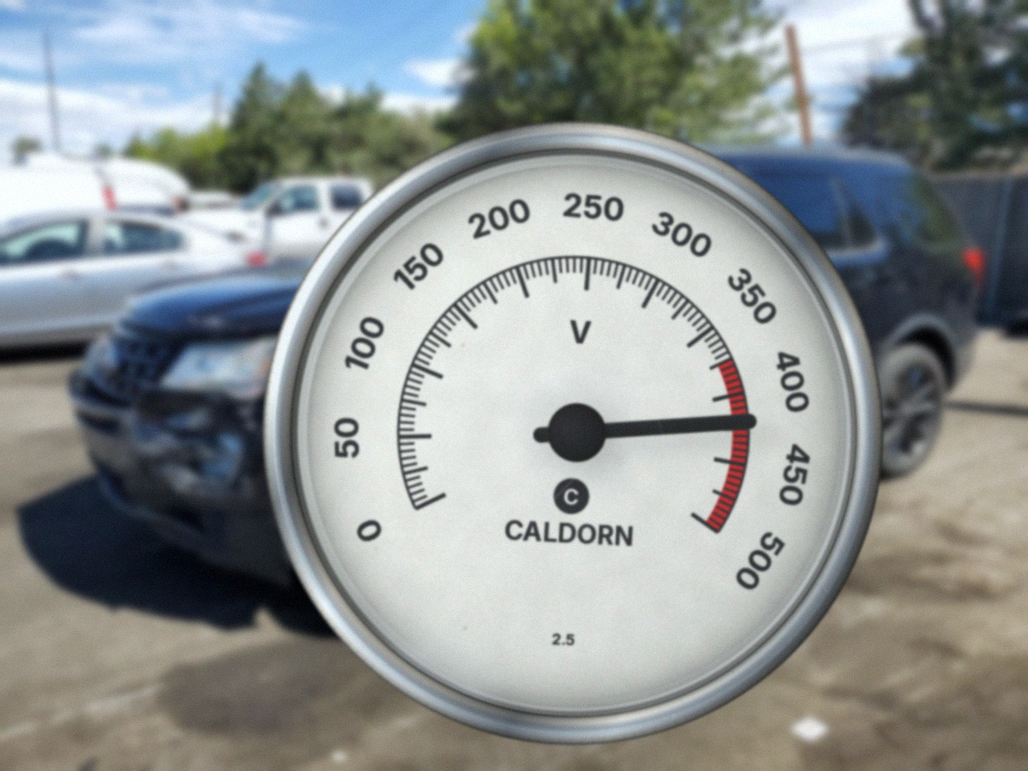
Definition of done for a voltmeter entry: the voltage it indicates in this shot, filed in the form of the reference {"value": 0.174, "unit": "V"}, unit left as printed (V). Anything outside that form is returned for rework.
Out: {"value": 420, "unit": "V"}
